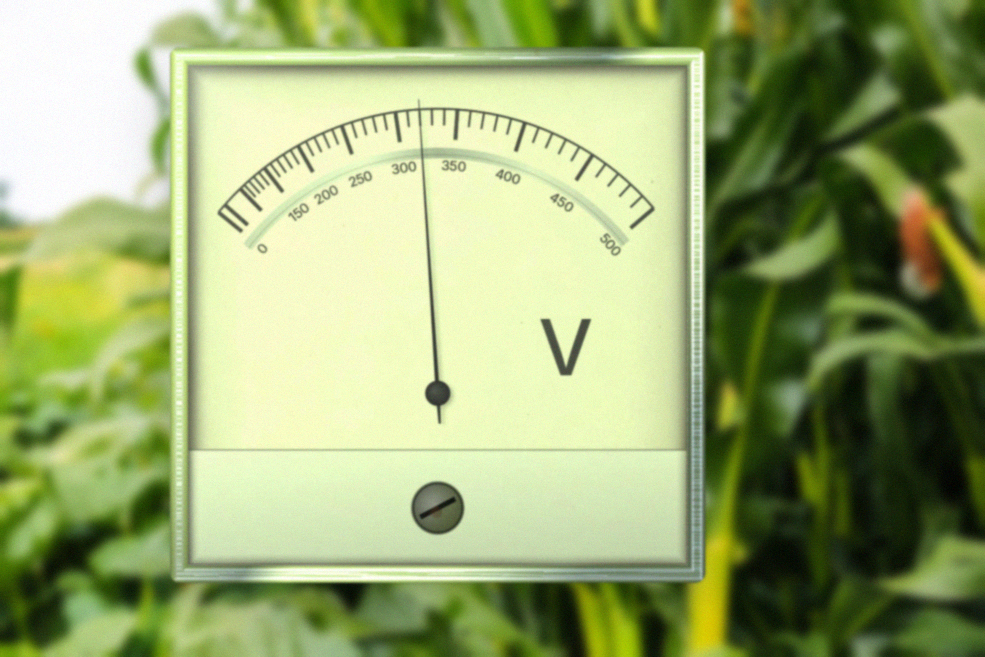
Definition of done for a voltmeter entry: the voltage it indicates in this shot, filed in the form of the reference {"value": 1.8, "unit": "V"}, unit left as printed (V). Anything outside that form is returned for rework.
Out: {"value": 320, "unit": "V"}
